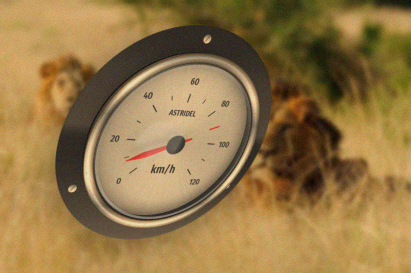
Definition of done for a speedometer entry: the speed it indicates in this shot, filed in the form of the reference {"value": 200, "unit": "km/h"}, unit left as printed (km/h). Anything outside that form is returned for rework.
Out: {"value": 10, "unit": "km/h"}
